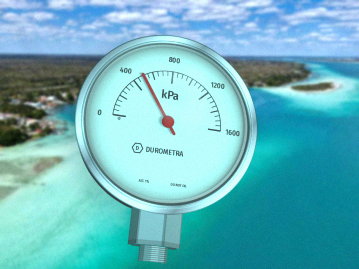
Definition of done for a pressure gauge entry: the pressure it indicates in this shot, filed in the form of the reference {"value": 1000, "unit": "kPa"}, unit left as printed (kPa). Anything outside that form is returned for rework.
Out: {"value": 500, "unit": "kPa"}
